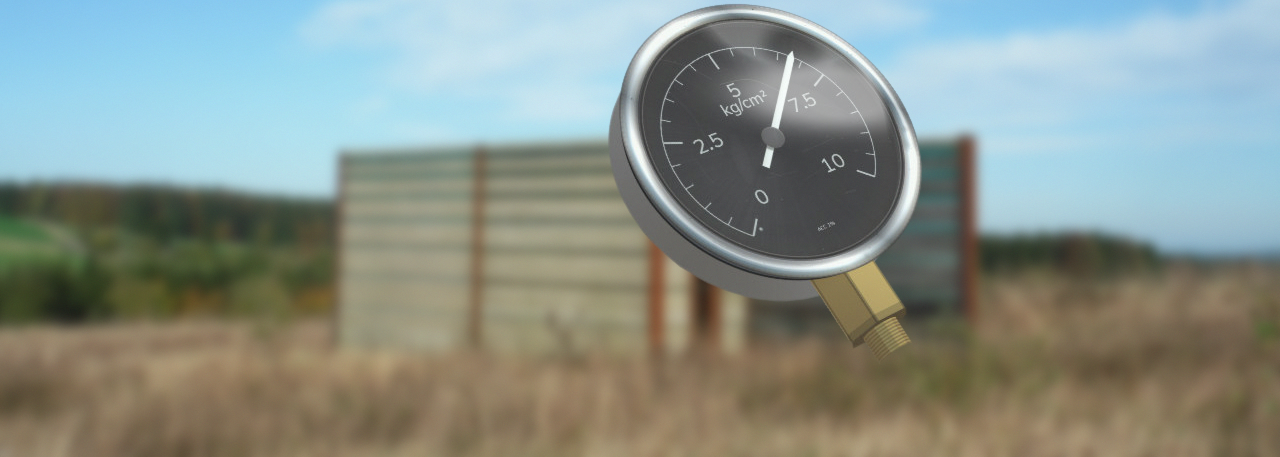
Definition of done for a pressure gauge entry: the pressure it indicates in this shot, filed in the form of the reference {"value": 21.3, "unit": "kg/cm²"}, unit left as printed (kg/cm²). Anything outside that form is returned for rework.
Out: {"value": 6.75, "unit": "kg/cm²"}
